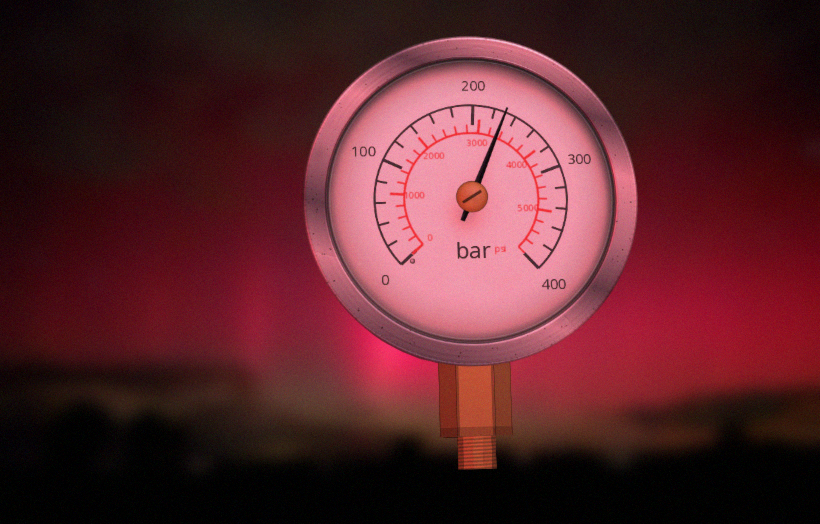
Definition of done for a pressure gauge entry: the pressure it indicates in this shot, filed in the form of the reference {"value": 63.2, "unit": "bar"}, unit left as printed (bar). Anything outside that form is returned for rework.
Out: {"value": 230, "unit": "bar"}
